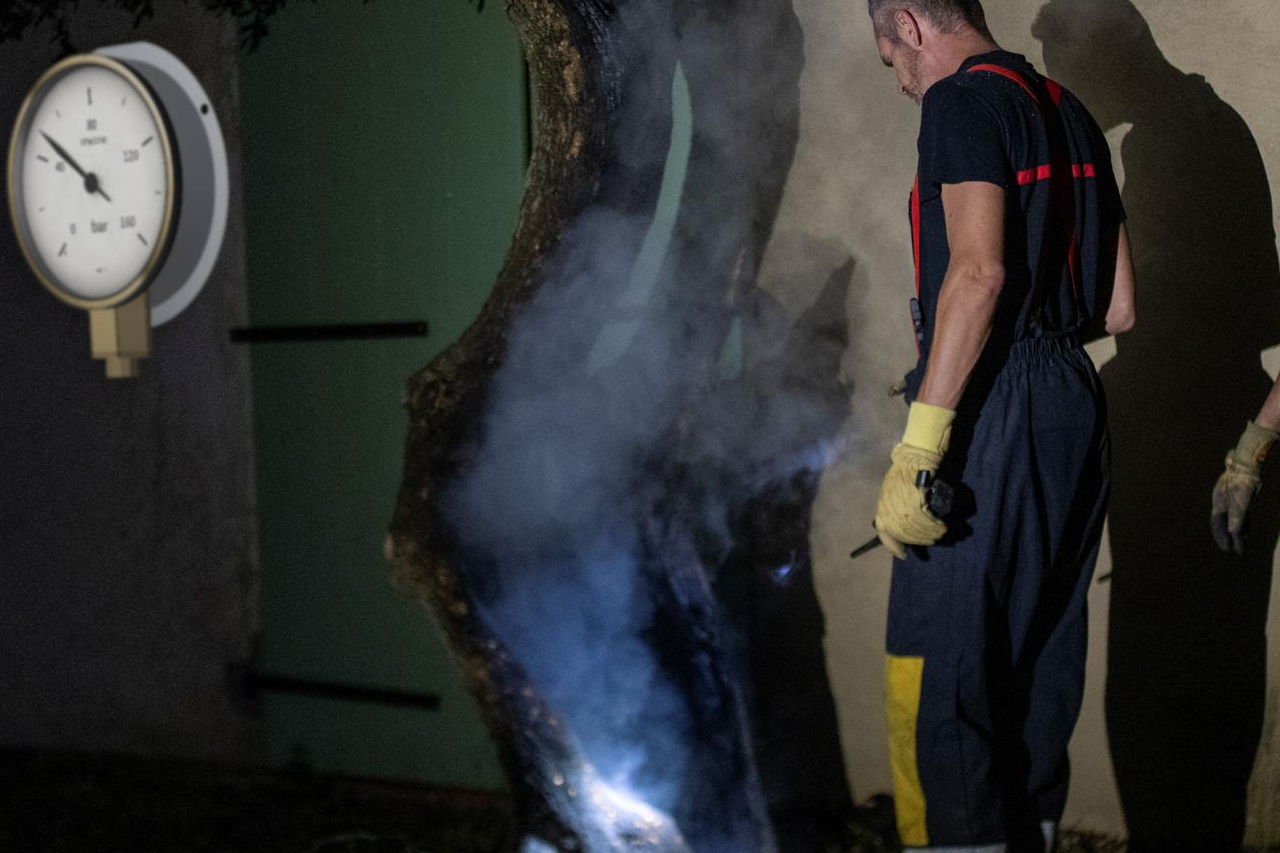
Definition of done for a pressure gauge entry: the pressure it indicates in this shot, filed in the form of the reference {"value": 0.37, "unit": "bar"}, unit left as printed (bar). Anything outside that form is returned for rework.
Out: {"value": 50, "unit": "bar"}
